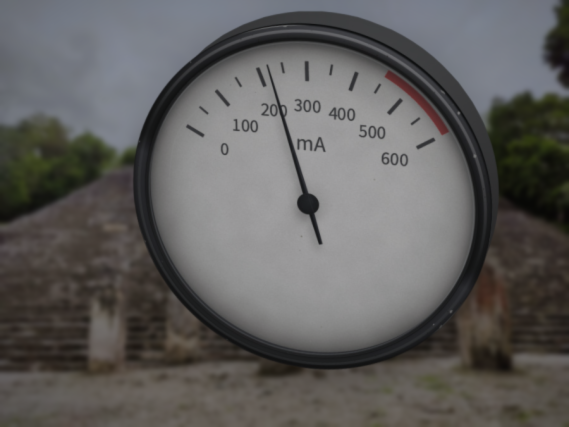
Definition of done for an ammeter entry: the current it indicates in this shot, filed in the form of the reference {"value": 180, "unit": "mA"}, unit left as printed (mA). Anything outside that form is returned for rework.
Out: {"value": 225, "unit": "mA"}
